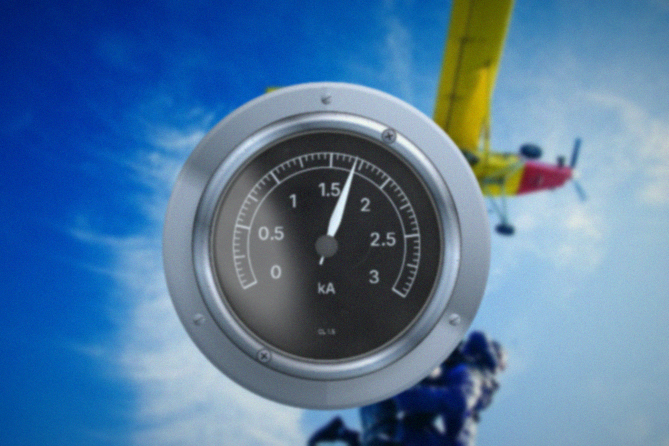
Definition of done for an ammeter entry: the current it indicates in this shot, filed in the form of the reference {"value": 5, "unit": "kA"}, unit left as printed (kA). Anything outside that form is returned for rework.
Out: {"value": 1.7, "unit": "kA"}
